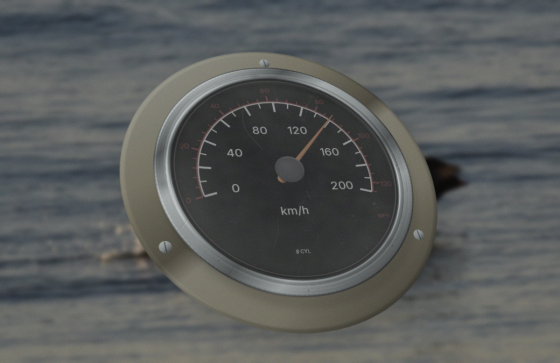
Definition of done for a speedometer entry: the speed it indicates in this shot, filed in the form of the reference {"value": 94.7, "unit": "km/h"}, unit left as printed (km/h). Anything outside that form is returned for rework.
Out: {"value": 140, "unit": "km/h"}
